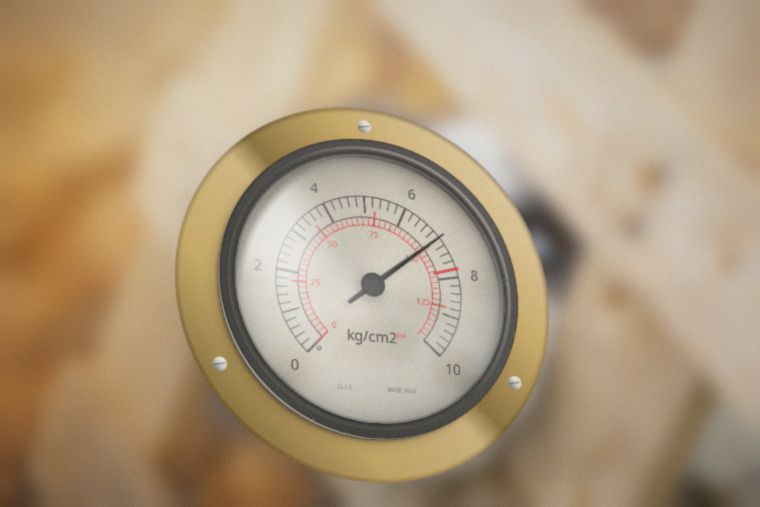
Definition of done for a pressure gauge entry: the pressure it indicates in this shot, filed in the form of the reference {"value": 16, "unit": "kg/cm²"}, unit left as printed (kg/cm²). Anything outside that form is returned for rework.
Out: {"value": 7, "unit": "kg/cm²"}
